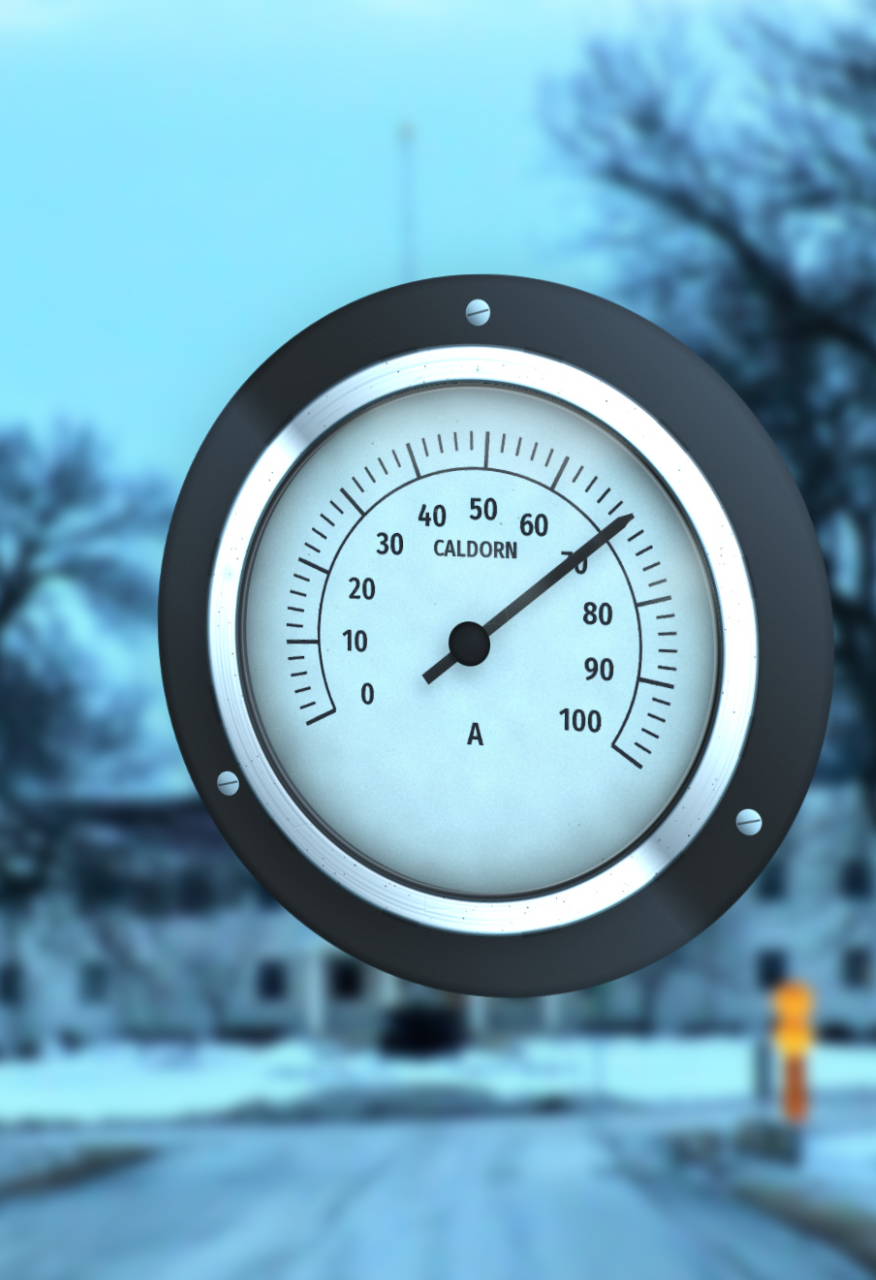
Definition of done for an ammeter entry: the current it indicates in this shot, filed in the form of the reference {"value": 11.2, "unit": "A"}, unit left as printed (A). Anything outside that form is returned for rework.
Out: {"value": 70, "unit": "A"}
